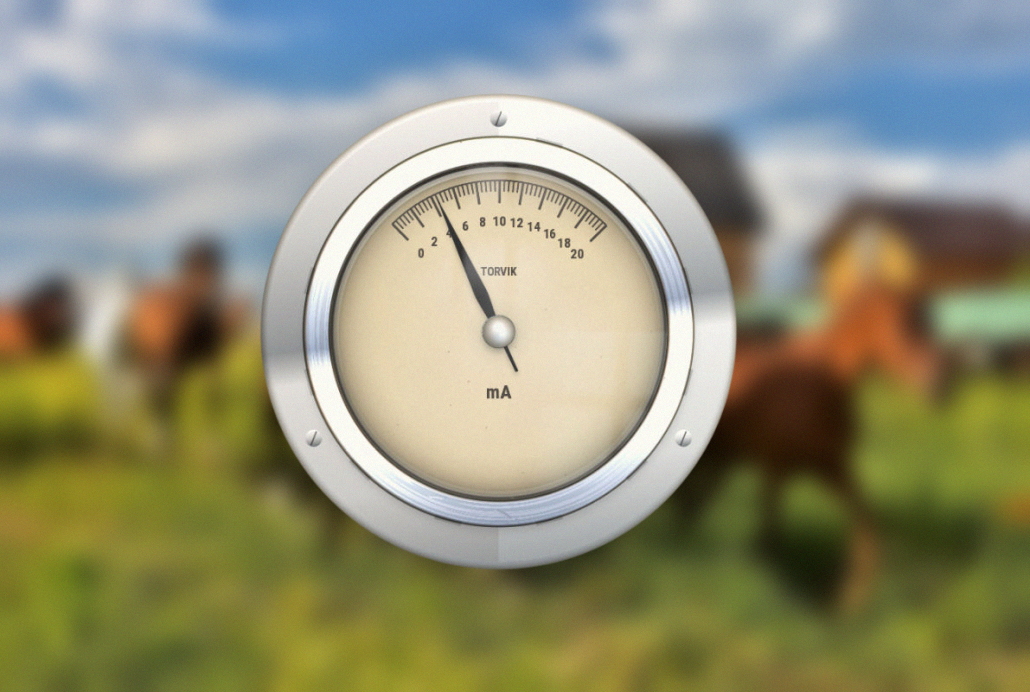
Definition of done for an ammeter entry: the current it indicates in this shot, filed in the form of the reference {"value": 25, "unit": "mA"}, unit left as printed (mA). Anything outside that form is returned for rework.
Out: {"value": 4.4, "unit": "mA"}
